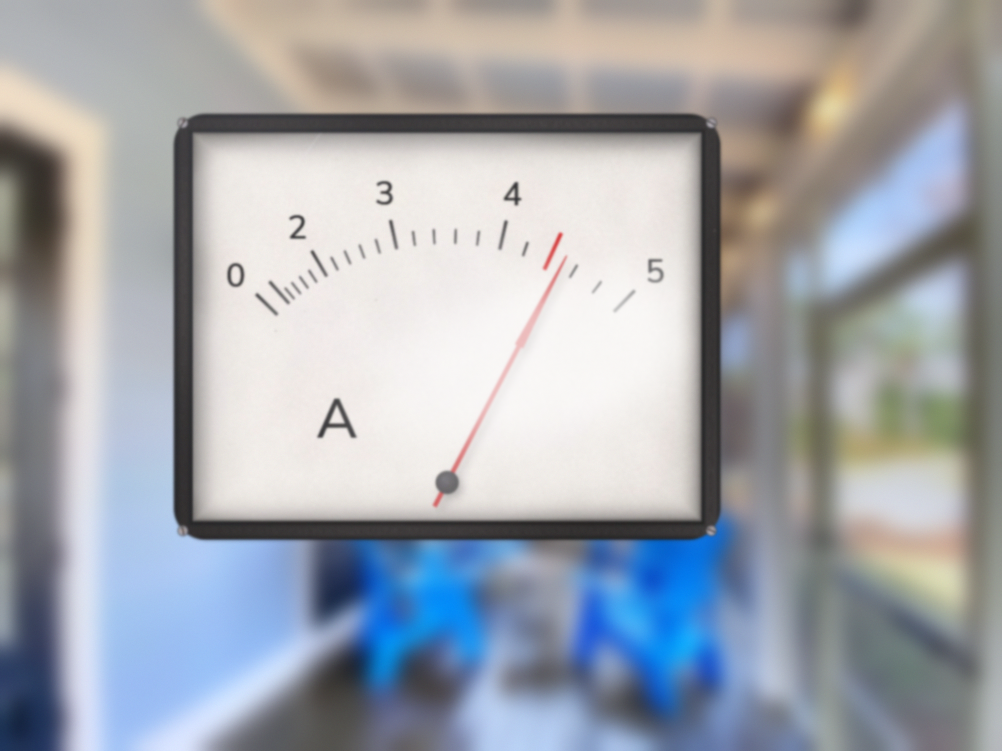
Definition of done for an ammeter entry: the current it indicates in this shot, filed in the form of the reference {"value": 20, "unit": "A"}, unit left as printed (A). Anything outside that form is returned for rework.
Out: {"value": 4.5, "unit": "A"}
